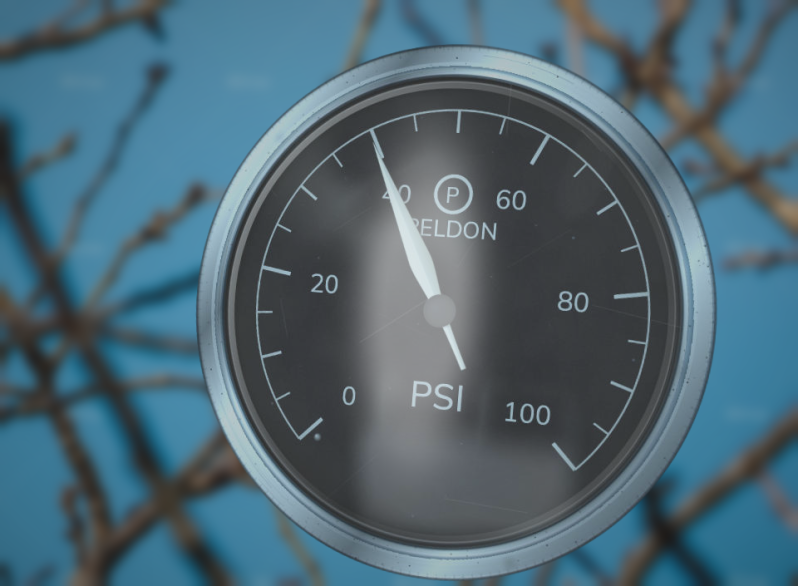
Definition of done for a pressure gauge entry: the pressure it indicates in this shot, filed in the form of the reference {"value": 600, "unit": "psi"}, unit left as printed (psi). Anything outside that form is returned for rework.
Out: {"value": 40, "unit": "psi"}
